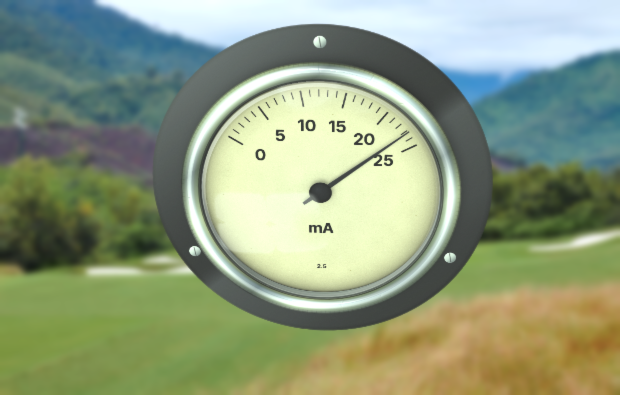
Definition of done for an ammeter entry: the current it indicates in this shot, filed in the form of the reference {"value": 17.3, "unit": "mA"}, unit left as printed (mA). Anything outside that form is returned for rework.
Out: {"value": 23, "unit": "mA"}
